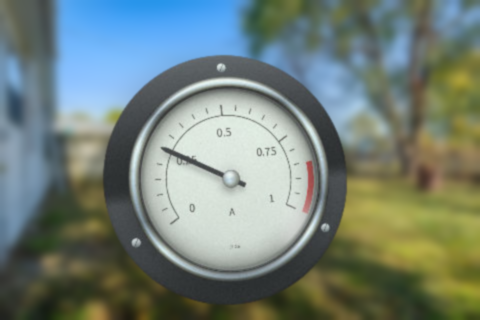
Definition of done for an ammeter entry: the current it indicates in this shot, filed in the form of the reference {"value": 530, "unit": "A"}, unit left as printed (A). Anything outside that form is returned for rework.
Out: {"value": 0.25, "unit": "A"}
